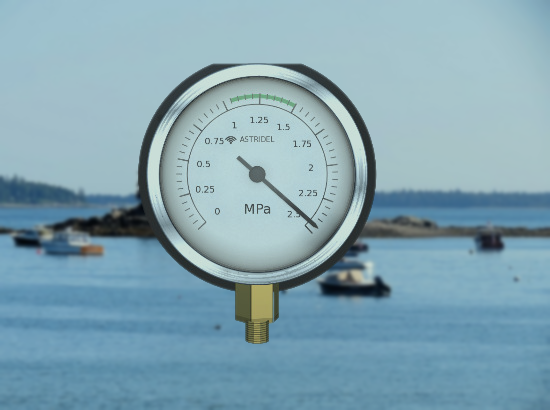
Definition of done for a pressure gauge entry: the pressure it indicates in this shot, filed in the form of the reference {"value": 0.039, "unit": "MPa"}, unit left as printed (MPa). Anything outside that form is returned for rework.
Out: {"value": 2.45, "unit": "MPa"}
